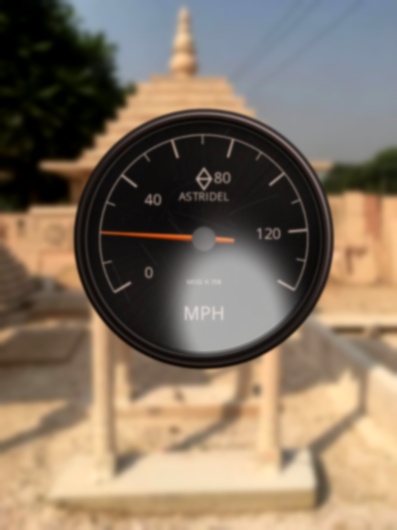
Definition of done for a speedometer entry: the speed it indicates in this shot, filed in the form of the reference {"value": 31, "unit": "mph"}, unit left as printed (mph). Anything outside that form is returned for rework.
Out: {"value": 20, "unit": "mph"}
